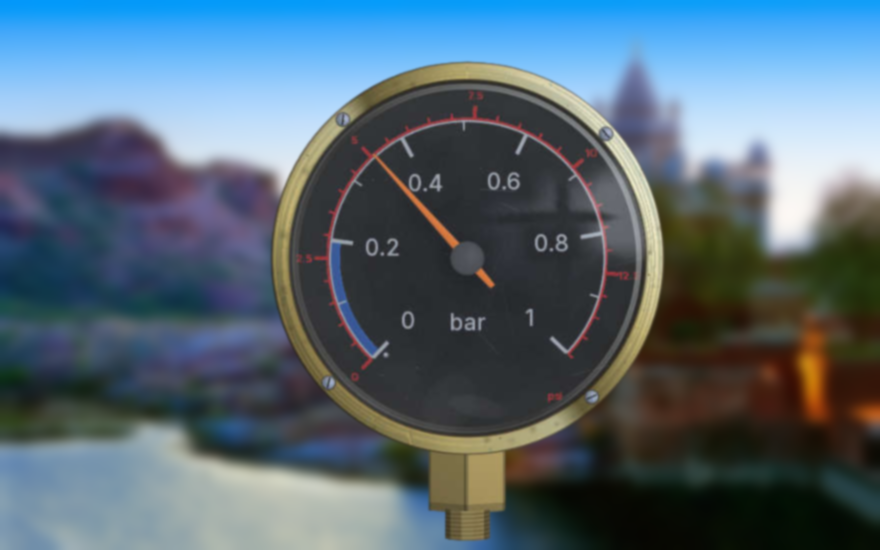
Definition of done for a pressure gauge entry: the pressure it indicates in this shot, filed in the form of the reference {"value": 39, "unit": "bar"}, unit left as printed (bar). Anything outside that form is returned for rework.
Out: {"value": 0.35, "unit": "bar"}
